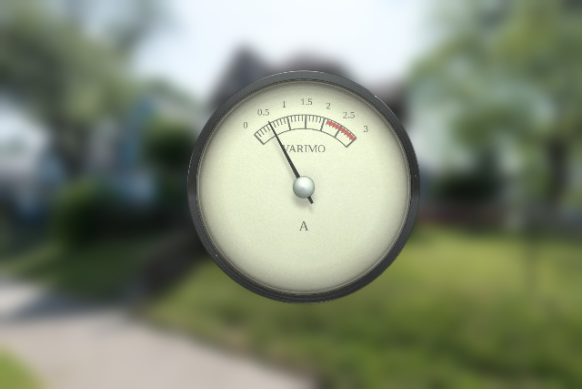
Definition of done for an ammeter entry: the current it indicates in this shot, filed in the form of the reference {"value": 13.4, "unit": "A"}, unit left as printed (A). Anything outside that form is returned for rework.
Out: {"value": 0.5, "unit": "A"}
